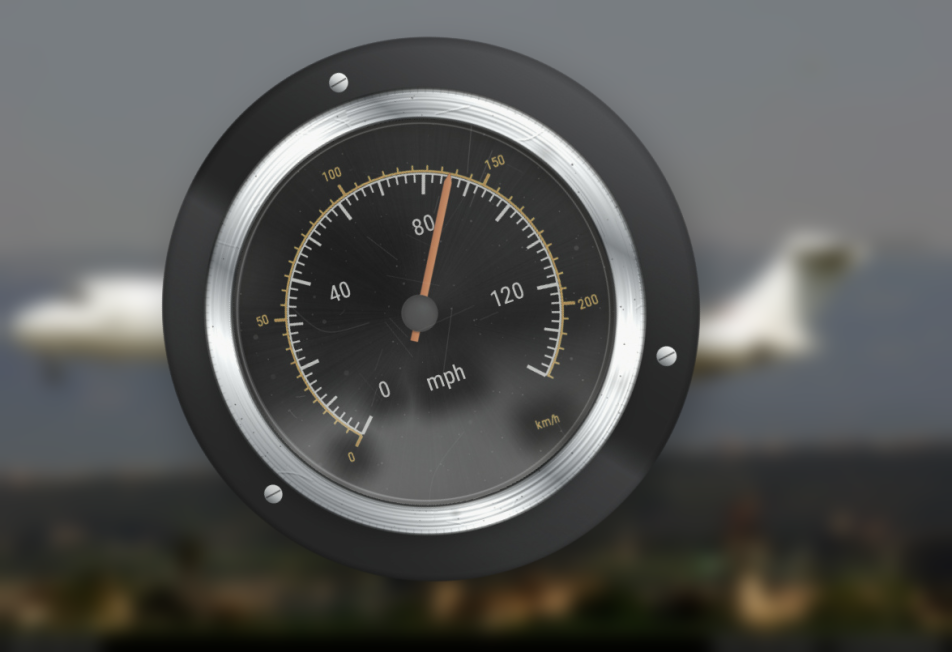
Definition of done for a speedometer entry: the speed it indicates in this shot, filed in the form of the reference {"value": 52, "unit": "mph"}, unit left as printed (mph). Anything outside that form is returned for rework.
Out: {"value": 86, "unit": "mph"}
